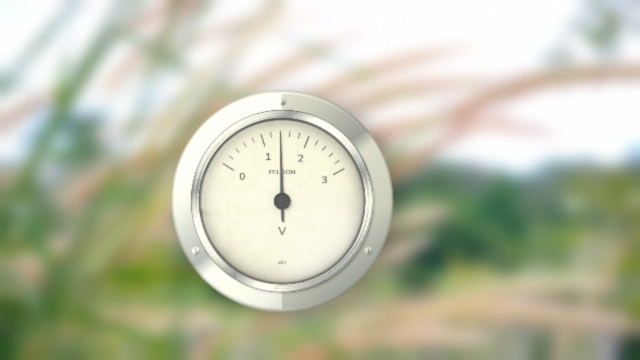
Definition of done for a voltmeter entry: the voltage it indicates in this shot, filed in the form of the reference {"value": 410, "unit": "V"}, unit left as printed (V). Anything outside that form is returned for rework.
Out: {"value": 1.4, "unit": "V"}
